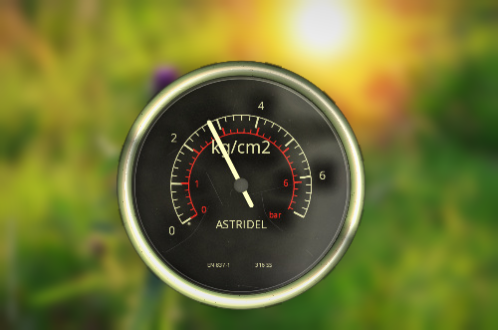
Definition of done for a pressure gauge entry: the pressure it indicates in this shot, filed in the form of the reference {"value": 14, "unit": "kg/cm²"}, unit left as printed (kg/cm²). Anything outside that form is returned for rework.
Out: {"value": 2.8, "unit": "kg/cm²"}
